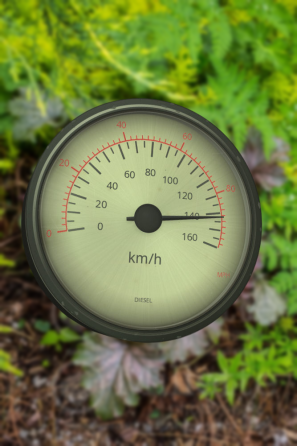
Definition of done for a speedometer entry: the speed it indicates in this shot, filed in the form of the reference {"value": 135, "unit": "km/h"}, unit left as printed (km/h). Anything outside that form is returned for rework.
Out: {"value": 142.5, "unit": "km/h"}
